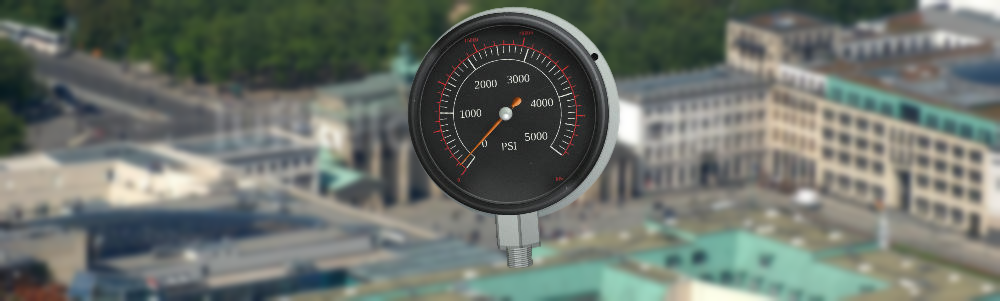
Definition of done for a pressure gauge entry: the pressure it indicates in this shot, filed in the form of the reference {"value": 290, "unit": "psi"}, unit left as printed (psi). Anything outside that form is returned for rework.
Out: {"value": 100, "unit": "psi"}
